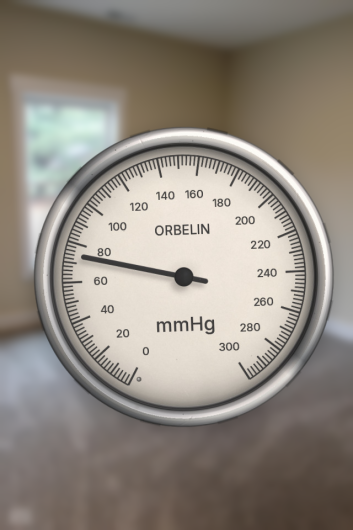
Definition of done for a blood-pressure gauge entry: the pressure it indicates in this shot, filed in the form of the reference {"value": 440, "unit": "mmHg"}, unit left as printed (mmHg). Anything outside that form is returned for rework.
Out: {"value": 74, "unit": "mmHg"}
